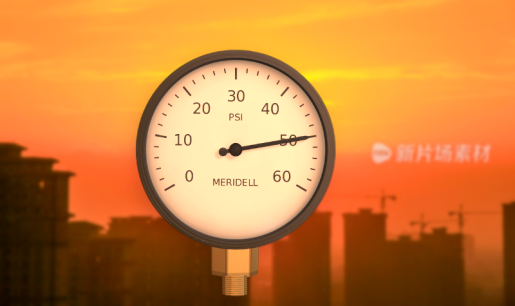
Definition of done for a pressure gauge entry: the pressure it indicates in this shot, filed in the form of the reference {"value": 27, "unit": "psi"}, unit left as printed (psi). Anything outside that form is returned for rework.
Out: {"value": 50, "unit": "psi"}
